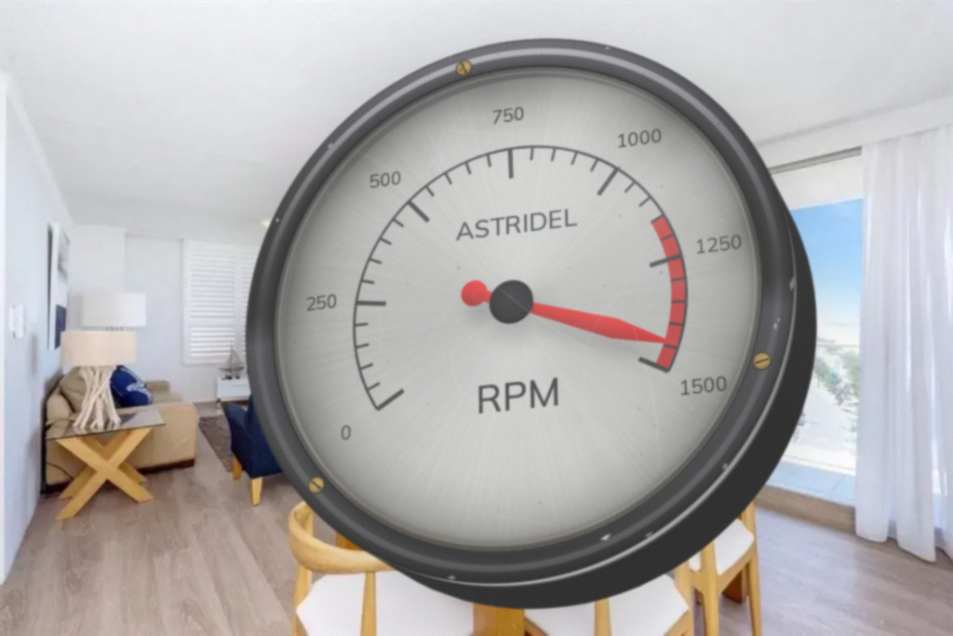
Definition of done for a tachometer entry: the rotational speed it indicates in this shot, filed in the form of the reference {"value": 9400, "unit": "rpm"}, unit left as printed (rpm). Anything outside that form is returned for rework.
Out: {"value": 1450, "unit": "rpm"}
